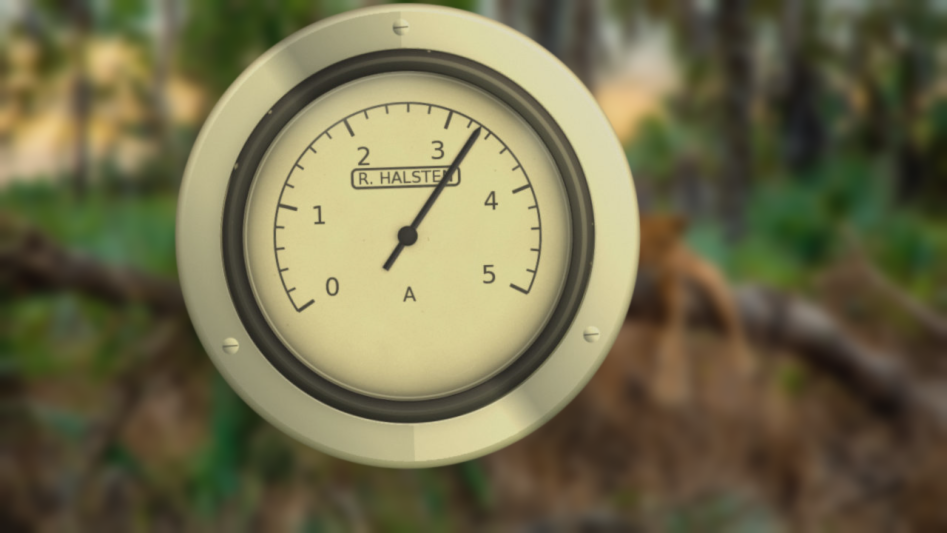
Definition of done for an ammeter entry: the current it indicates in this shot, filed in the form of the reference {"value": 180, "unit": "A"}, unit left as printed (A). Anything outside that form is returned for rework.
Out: {"value": 3.3, "unit": "A"}
